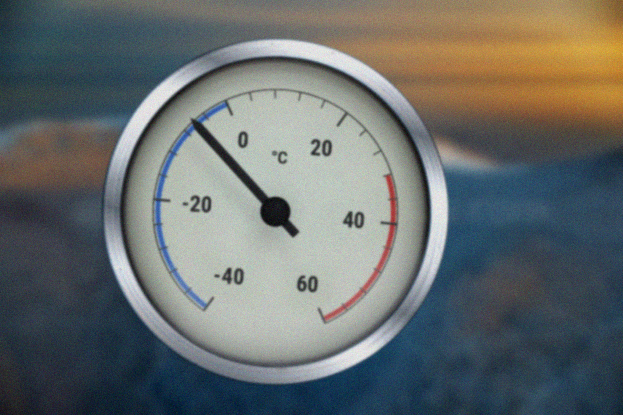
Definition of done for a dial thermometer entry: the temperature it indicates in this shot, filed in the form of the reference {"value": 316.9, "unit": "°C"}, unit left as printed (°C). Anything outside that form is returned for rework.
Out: {"value": -6, "unit": "°C"}
